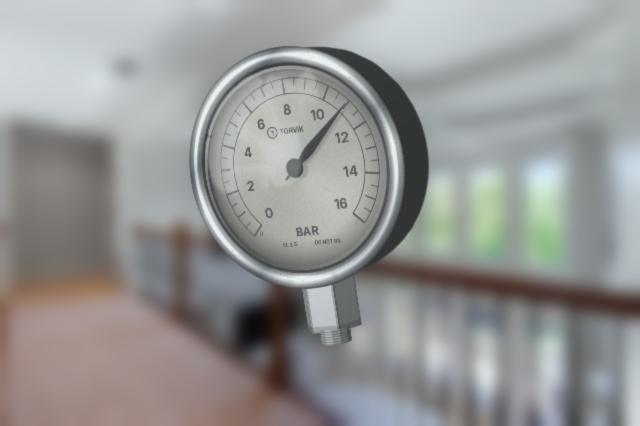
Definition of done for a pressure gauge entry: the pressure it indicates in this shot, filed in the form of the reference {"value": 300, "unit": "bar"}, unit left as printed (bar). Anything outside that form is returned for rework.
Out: {"value": 11, "unit": "bar"}
